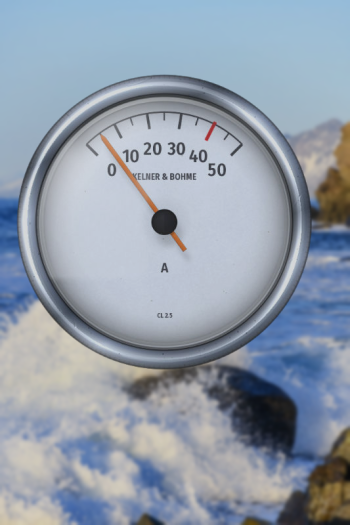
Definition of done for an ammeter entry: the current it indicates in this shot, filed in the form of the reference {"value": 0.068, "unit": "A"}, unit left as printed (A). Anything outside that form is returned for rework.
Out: {"value": 5, "unit": "A"}
